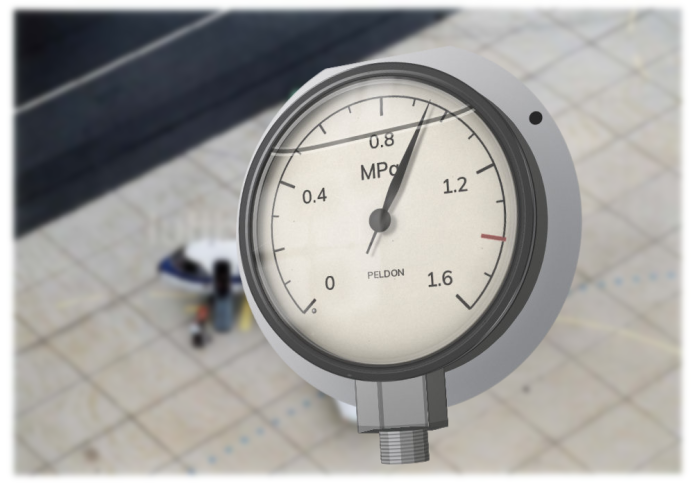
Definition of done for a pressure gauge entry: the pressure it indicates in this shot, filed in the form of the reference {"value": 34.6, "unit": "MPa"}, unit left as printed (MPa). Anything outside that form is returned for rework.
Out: {"value": 0.95, "unit": "MPa"}
